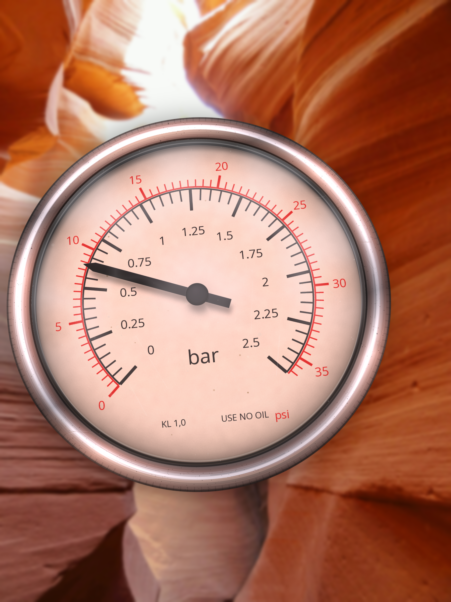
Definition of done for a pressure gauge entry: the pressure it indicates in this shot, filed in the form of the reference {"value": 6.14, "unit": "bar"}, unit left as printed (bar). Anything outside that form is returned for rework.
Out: {"value": 0.6, "unit": "bar"}
